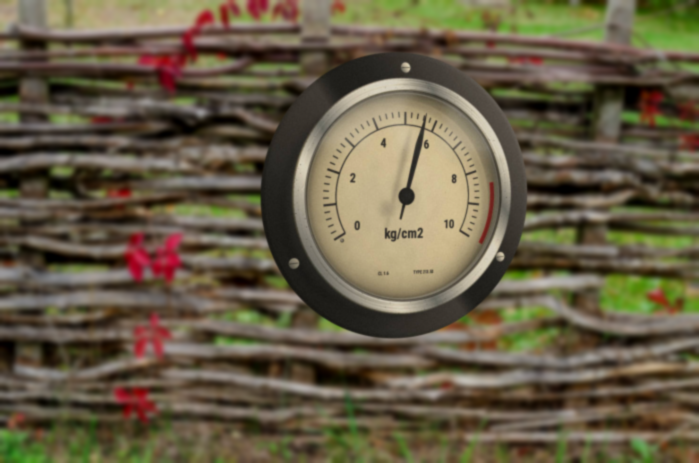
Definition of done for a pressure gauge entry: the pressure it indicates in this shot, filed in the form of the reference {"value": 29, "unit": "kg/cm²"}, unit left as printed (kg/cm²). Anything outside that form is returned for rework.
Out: {"value": 5.6, "unit": "kg/cm²"}
